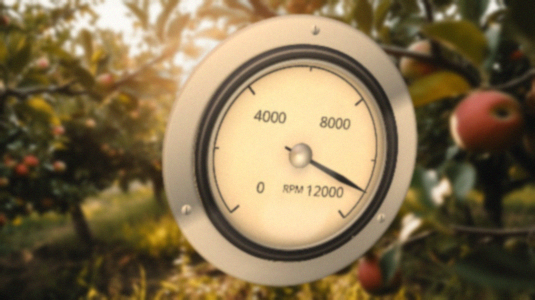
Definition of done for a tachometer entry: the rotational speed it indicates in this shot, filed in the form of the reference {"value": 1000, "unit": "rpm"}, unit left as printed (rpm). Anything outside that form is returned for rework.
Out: {"value": 11000, "unit": "rpm"}
